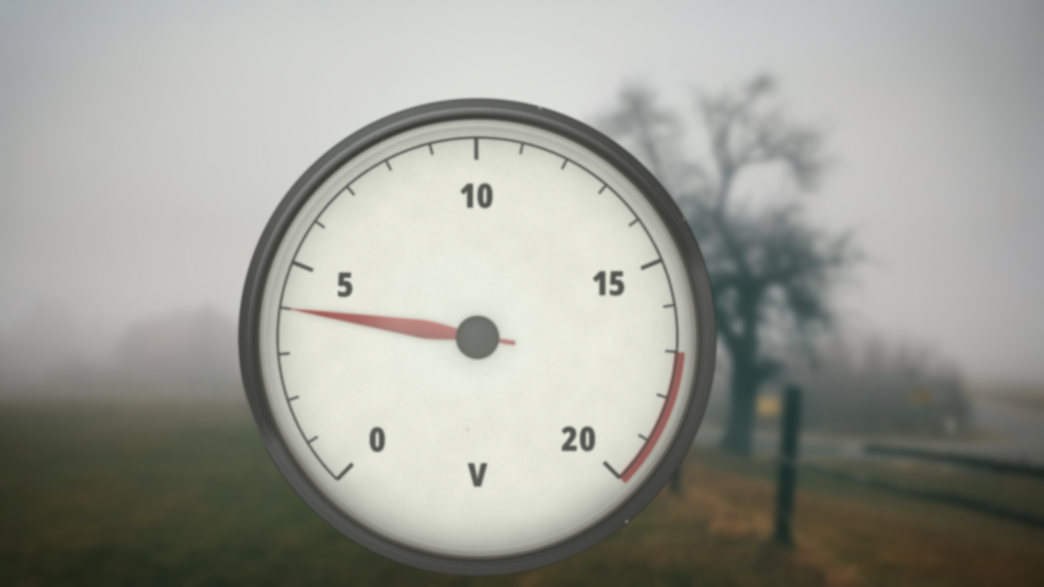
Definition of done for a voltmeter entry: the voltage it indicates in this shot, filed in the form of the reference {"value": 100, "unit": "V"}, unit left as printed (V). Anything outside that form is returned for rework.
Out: {"value": 4, "unit": "V"}
